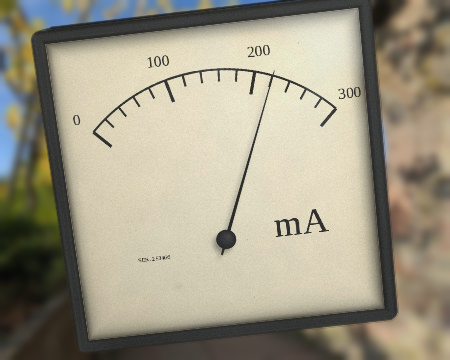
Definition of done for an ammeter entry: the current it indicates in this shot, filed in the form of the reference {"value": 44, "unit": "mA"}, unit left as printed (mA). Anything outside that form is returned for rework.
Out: {"value": 220, "unit": "mA"}
